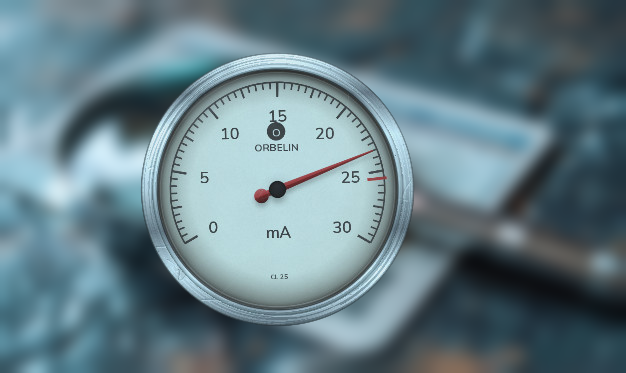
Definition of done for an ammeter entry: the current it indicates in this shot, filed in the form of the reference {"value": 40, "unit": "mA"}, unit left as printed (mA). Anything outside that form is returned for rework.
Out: {"value": 23.5, "unit": "mA"}
